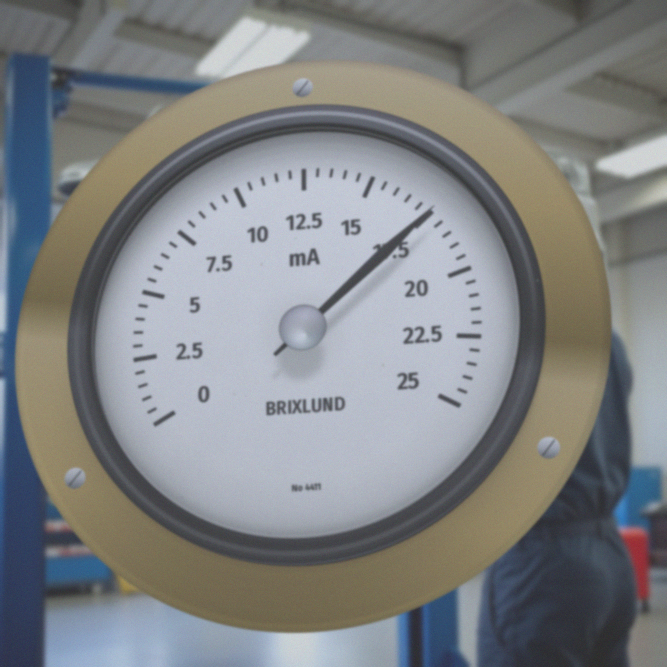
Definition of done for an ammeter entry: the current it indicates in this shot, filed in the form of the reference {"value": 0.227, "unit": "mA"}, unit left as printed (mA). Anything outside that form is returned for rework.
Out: {"value": 17.5, "unit": "mA"}
